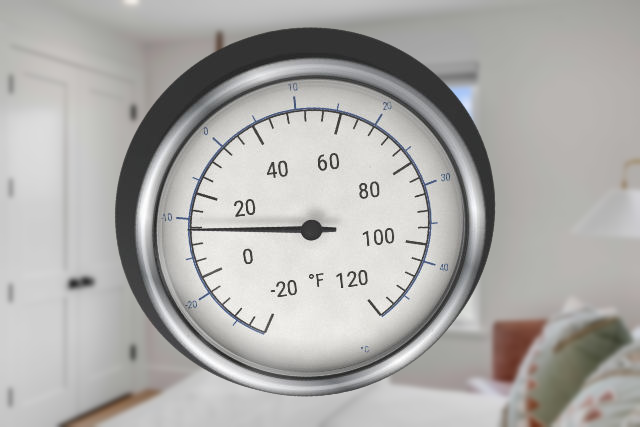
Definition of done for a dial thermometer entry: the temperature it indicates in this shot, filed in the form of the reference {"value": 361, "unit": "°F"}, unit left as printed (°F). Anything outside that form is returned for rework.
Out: {"value": 12, "unit": "°F"}
